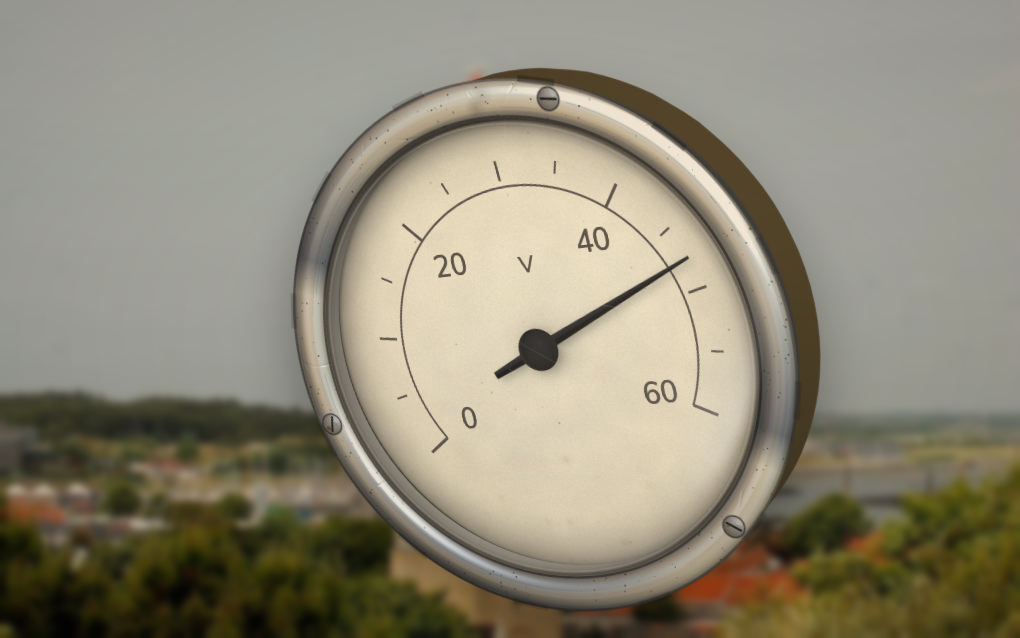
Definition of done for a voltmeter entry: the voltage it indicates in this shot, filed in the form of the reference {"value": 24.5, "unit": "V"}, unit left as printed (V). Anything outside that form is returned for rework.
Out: {"value": 47.5, "unit": "V"}
